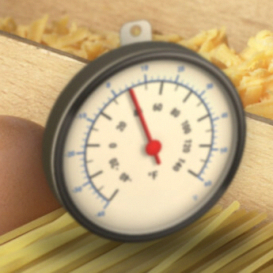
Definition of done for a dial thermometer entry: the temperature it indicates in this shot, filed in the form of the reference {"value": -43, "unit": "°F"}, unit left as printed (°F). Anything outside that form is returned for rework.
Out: {"value": 40, "unit": "°F"}
